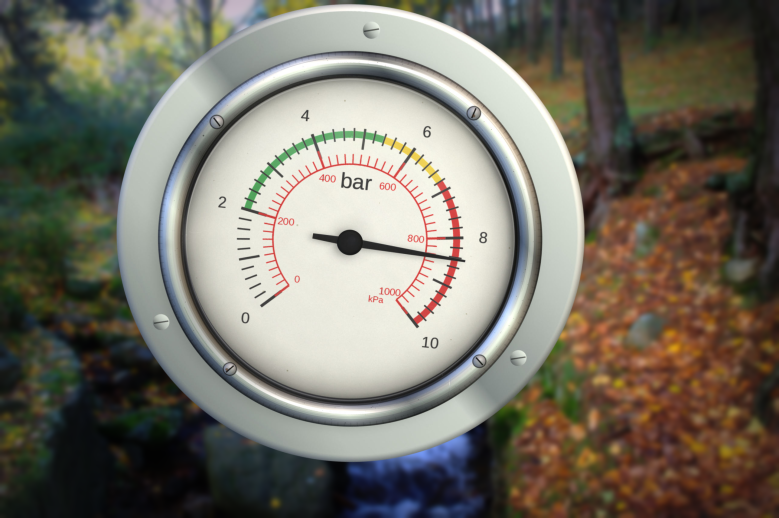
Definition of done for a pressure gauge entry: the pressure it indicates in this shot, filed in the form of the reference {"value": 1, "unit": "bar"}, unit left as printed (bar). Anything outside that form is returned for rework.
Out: {"value": 8.4, "unit": "bar"}
